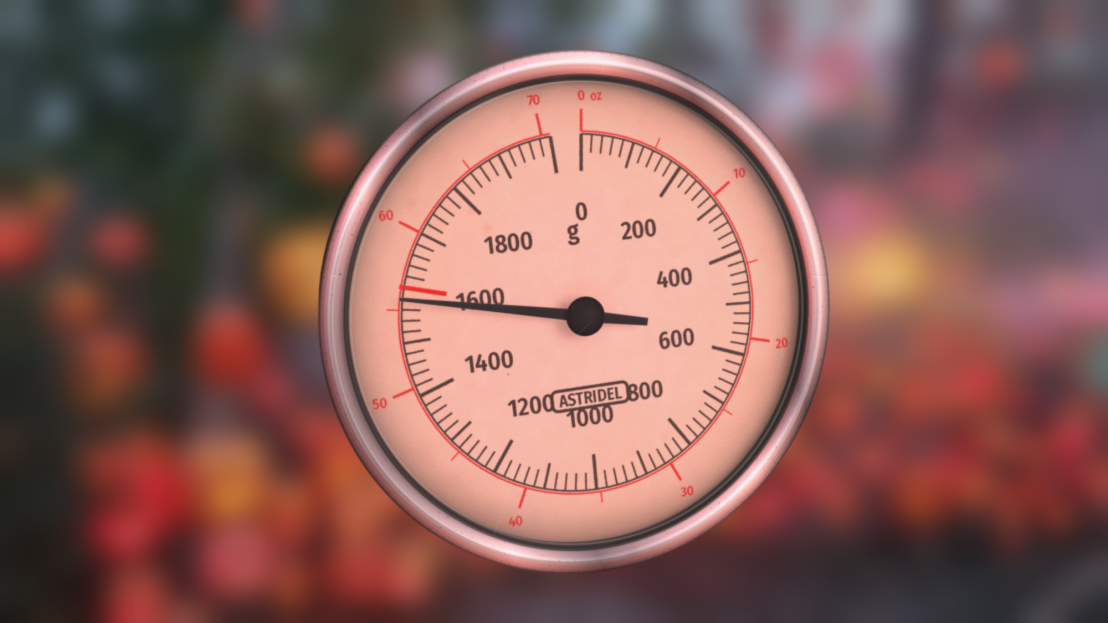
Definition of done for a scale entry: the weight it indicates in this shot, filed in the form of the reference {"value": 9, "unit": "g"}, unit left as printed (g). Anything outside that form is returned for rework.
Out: {"value": 1580, "unit": "g"}
